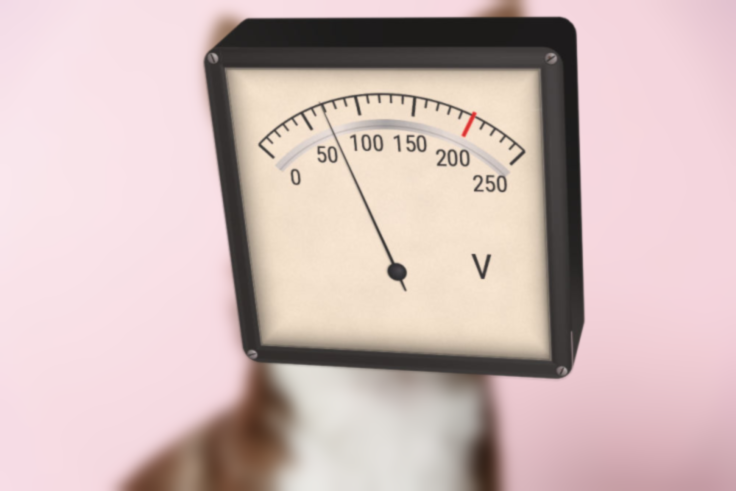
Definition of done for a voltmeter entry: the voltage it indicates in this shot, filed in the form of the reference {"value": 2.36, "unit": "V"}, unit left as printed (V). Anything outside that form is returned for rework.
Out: {"value": 70, "unit": "V"}
